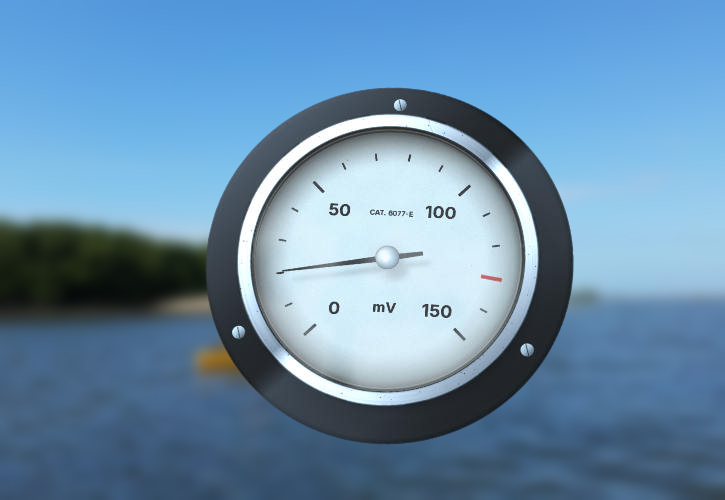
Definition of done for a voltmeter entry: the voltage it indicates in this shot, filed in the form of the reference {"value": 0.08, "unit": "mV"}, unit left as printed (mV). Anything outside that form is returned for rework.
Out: {"value": 20, "unit": "mV"}
